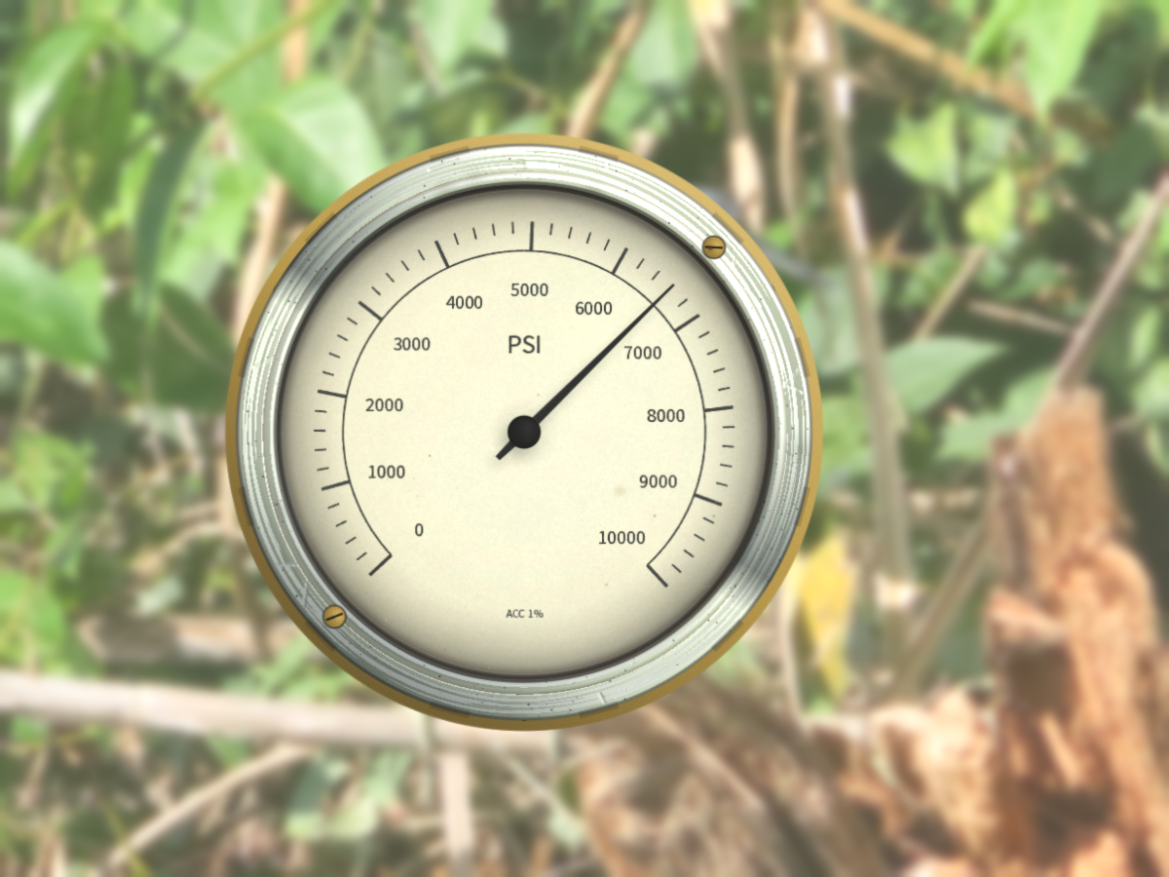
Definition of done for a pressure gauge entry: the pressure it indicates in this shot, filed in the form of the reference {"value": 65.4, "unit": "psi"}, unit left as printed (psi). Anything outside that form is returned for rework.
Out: {"value": 6600, "unit": "psi"}
